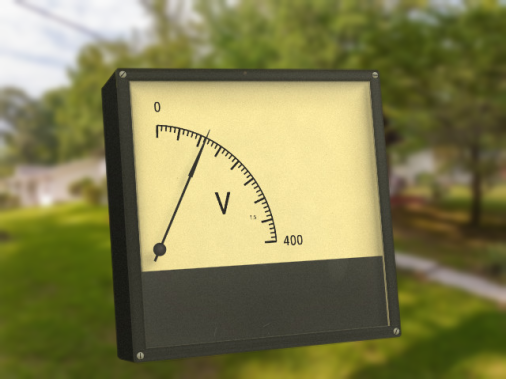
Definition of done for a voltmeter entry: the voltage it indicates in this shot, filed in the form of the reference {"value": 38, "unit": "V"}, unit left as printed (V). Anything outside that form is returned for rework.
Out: {"value": 110, "unit": "V"}
